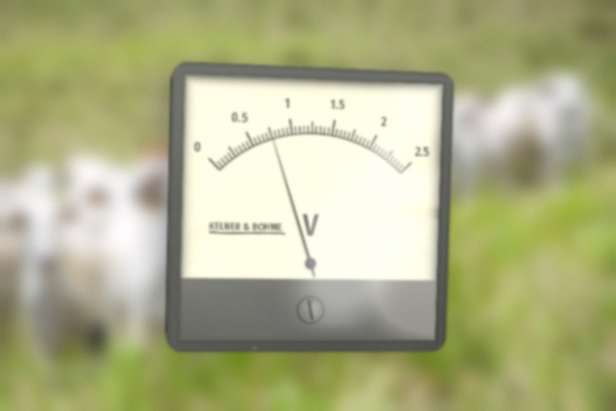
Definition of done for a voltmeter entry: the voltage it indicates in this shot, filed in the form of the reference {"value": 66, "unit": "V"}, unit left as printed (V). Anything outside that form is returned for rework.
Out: {"value": 0.75, "unit": "V"}
